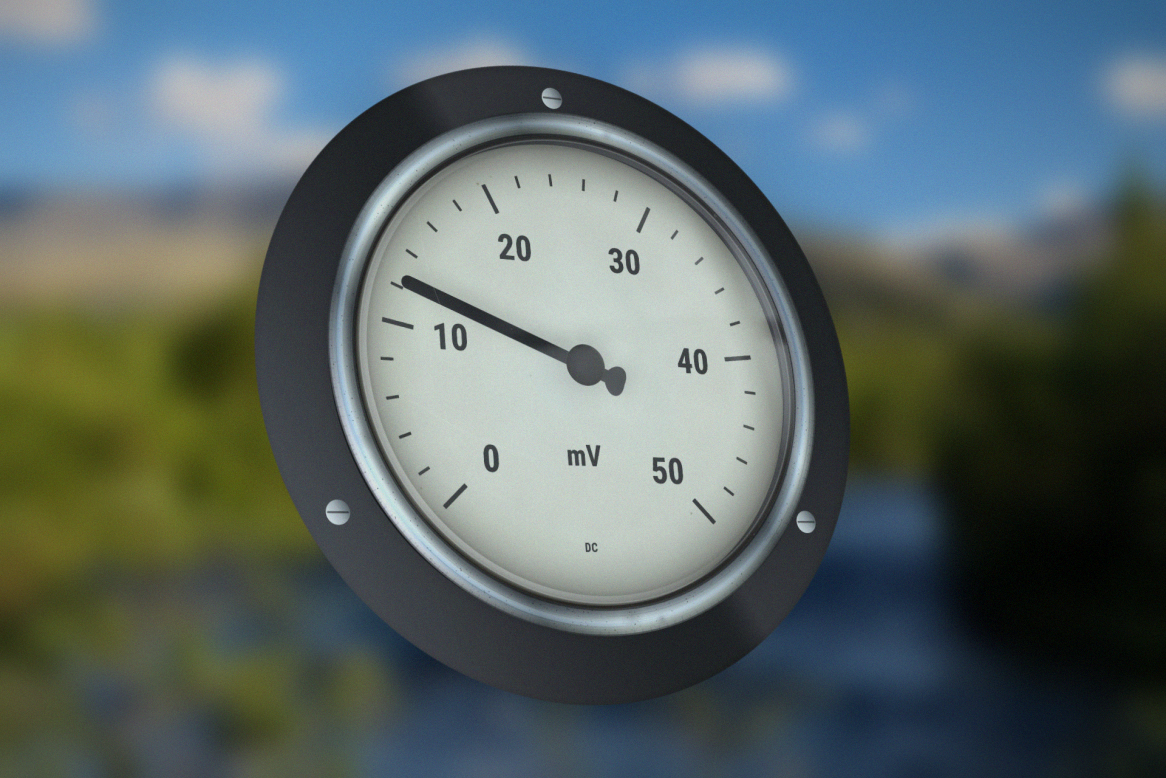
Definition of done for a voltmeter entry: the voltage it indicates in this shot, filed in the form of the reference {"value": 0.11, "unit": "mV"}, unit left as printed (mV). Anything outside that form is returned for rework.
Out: {"value": 12, "unit": "mV"}
